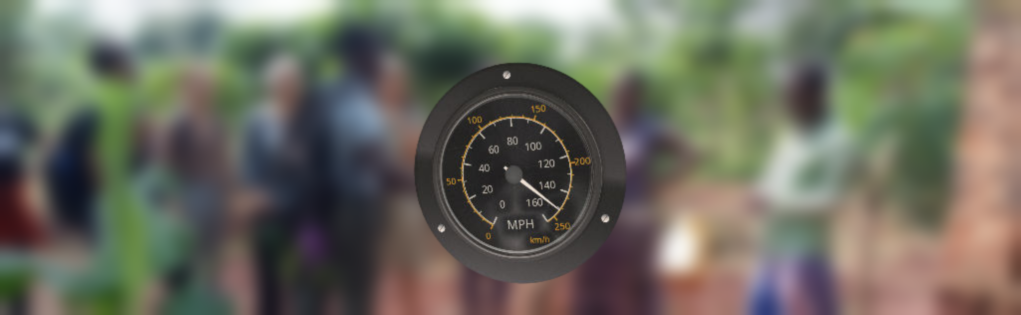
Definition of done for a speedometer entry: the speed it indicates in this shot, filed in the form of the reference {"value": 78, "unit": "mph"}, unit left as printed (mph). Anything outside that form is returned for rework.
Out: {"value": 150, "unit": "mph"}
